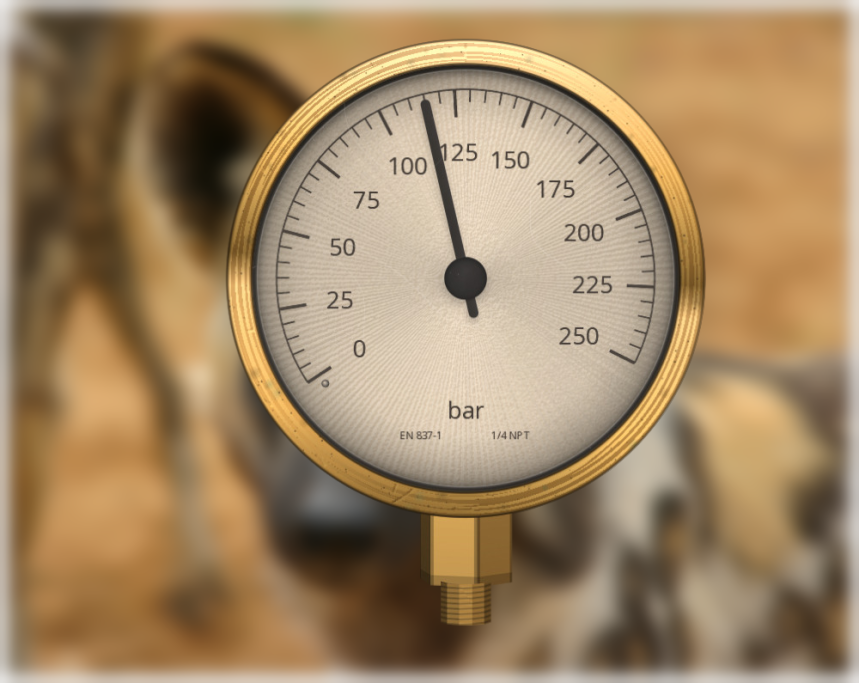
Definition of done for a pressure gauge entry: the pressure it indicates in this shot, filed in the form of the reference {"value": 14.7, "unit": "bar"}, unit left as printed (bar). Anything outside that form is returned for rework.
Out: {"value": 115, "unit": "bar"}
